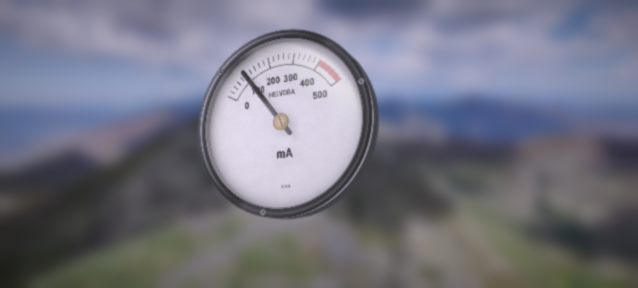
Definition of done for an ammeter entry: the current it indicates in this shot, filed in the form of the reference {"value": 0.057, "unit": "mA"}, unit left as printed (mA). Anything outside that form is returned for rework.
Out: {"value": 100, "unit": "mA"}
